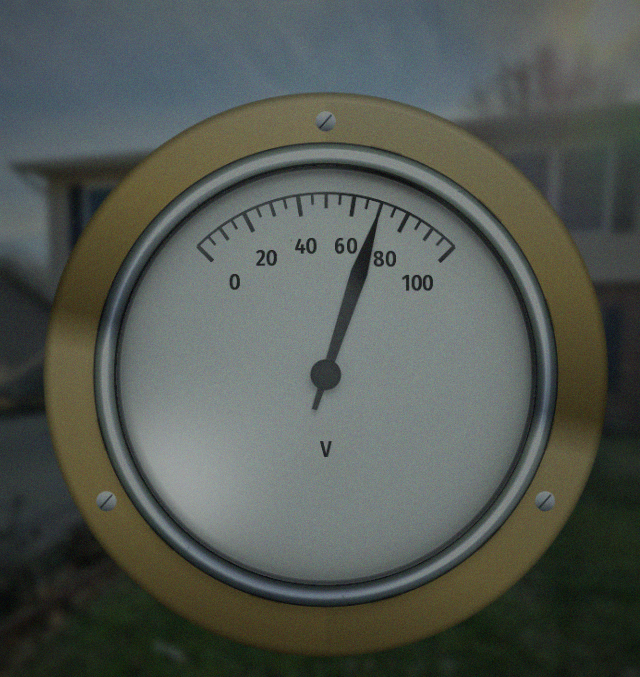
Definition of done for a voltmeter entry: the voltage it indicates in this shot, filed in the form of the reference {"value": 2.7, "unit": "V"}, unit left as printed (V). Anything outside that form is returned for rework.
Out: {"value": 70, "unit": "V"}
